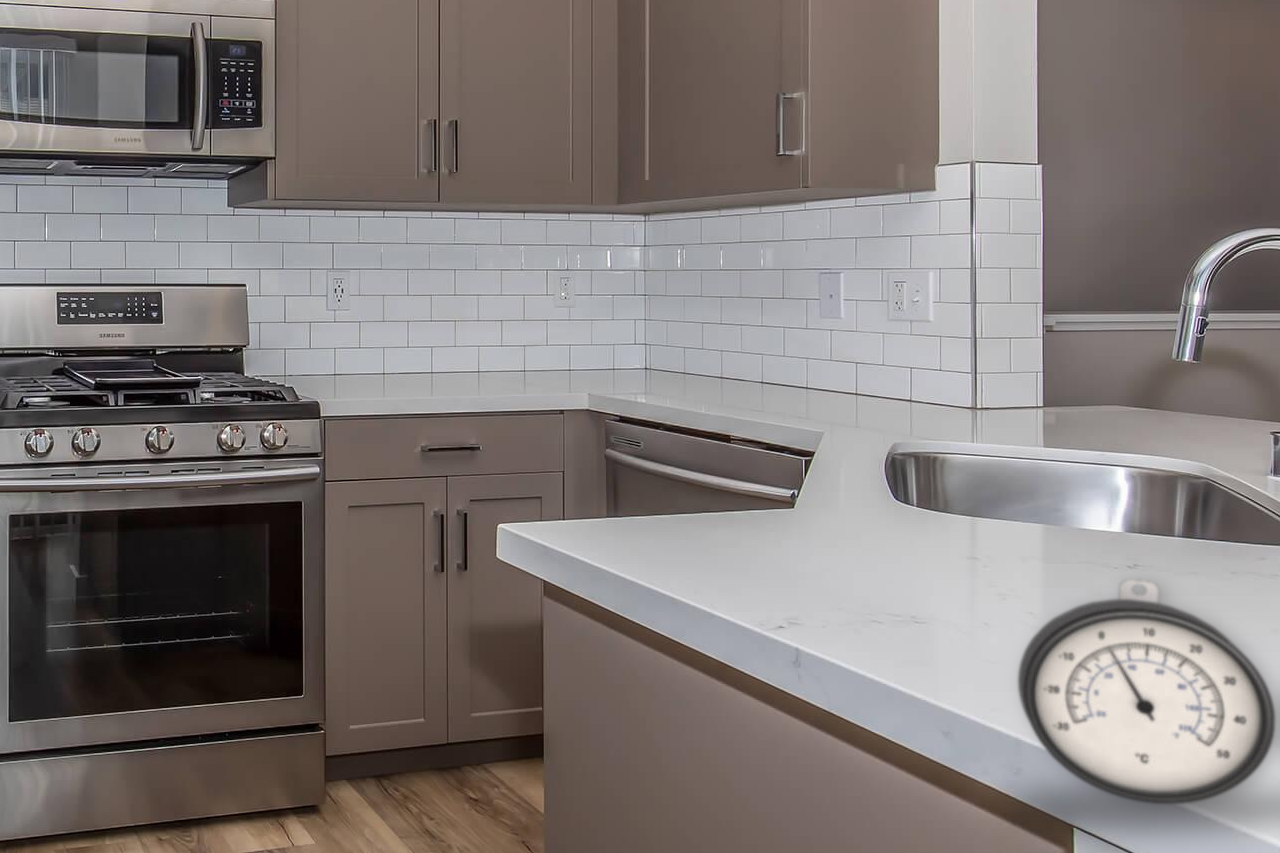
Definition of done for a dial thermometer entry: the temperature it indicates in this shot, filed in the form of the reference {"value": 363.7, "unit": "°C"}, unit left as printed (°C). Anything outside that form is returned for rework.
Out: {"value": 0, "unit": "°C"}
